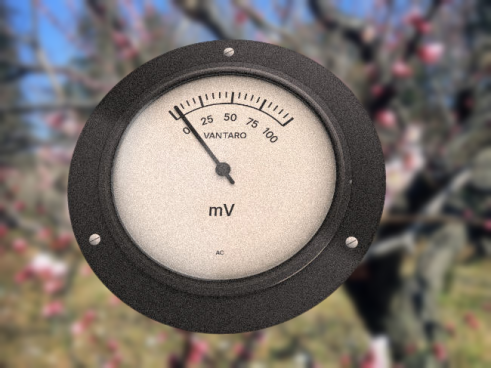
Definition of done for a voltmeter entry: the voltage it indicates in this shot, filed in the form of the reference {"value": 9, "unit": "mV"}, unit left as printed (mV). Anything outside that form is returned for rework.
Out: {"value": 5, "unit": "mV"}
